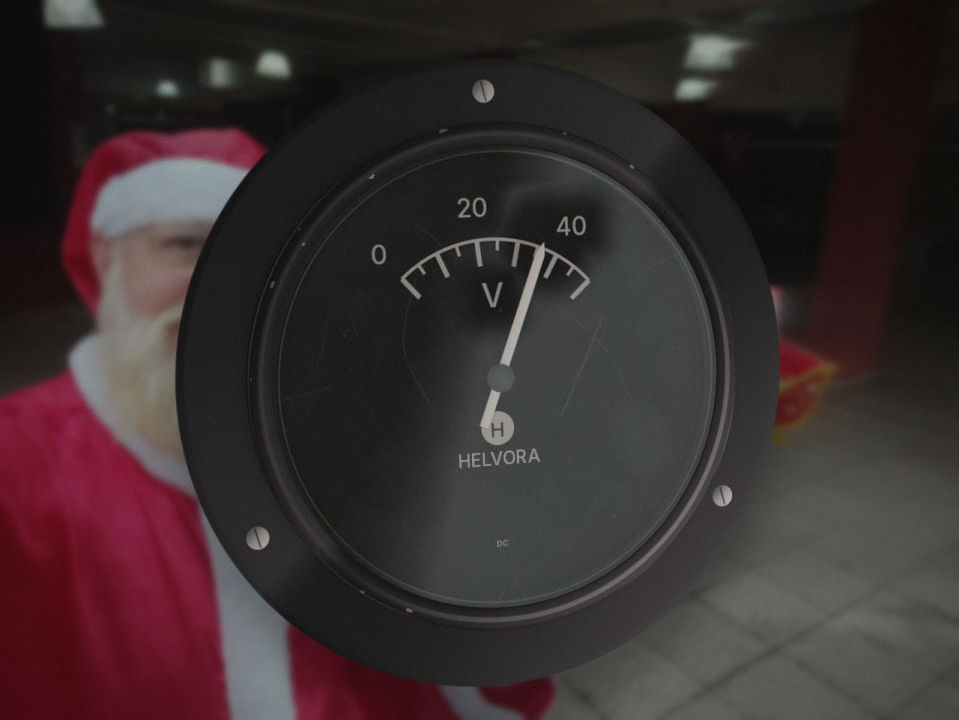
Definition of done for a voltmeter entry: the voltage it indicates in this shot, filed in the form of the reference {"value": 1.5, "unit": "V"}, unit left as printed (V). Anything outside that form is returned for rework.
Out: {"value": 35, "unit": "V"}
